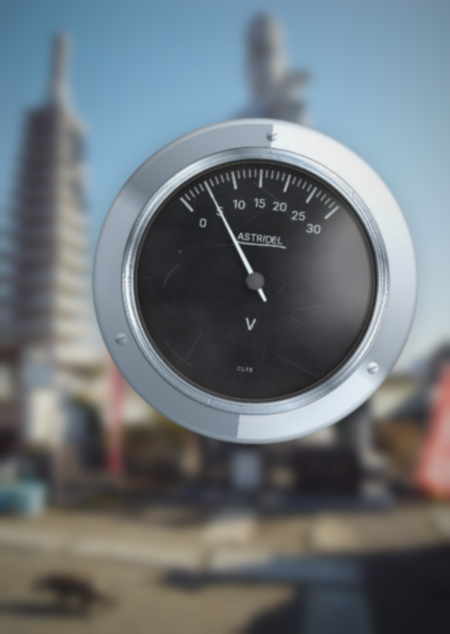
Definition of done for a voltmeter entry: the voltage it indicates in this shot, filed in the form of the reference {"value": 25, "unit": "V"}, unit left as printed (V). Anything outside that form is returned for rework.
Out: {"value": 5, "unit": "V"}
